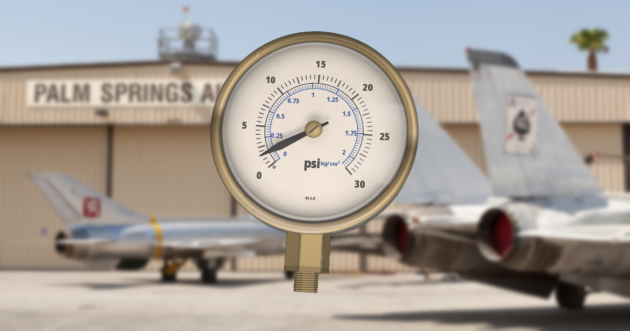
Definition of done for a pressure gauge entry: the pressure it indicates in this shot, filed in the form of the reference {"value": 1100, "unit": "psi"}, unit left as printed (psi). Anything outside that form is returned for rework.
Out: {"value": 1.5, "unit": "psi"}
